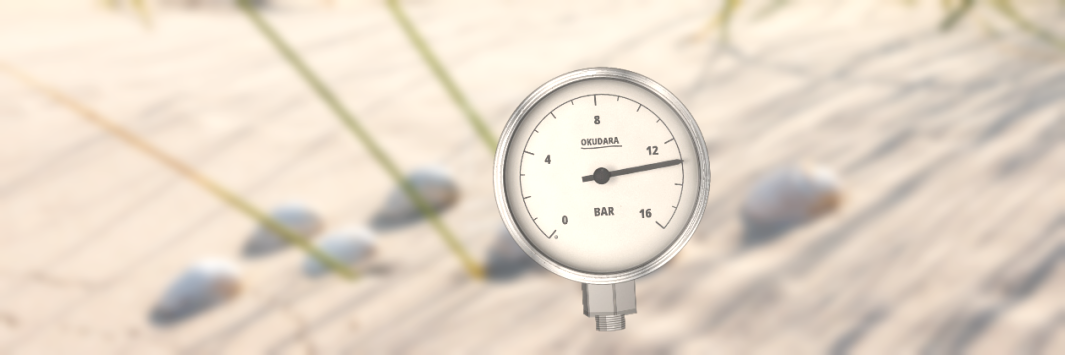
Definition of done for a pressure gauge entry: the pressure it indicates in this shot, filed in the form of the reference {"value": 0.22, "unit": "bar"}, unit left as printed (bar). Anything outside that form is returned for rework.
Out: {"value": 13, "unit": "bar"}
